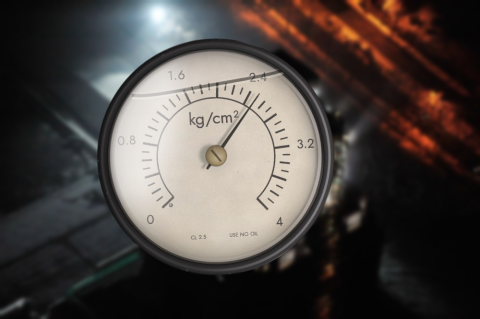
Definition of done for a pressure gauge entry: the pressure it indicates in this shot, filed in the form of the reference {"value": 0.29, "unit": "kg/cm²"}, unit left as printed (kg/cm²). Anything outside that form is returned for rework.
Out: {"value": 2.5, "unit": "kg/cm²"}
